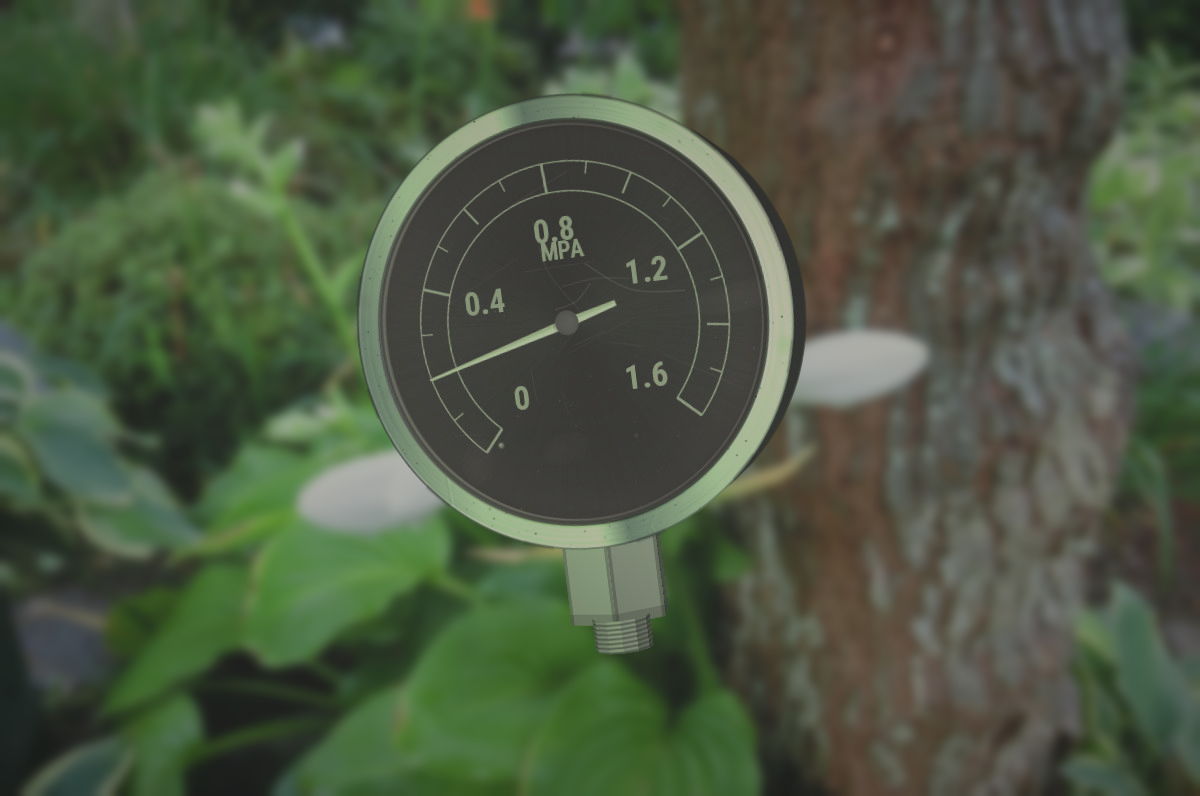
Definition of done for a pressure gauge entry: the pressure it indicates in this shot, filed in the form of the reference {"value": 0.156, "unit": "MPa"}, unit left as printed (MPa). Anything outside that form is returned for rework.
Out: {"value": 0.2, "unit": "MPa"}
